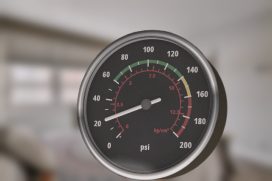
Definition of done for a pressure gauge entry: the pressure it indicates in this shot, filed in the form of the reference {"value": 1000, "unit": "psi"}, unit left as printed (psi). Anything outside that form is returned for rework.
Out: {"value": 20, "unit": "psi"}
